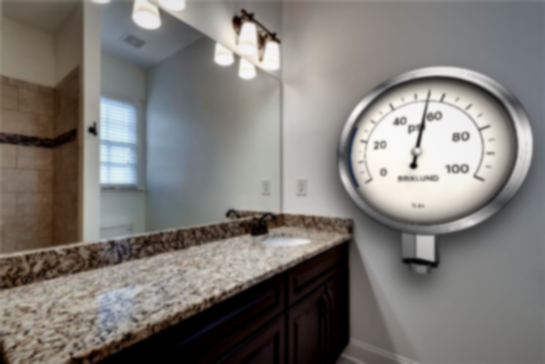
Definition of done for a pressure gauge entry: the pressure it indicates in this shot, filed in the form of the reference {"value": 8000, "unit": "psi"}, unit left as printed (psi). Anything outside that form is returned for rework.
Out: {"value": 55, "unit": "psi"}
